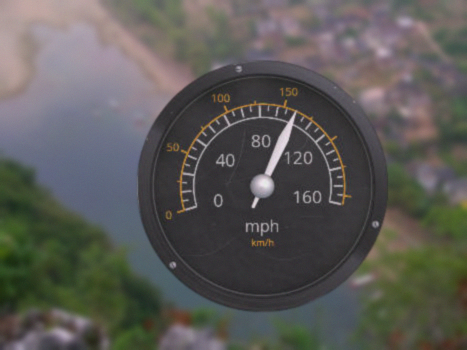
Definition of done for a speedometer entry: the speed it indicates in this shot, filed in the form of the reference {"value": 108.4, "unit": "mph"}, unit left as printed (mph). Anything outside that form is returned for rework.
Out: {"value": 100, "unit": "mph"}
